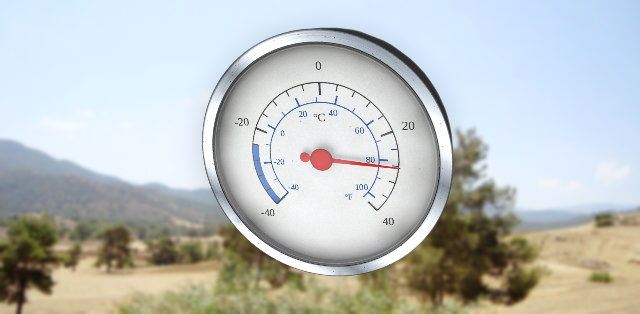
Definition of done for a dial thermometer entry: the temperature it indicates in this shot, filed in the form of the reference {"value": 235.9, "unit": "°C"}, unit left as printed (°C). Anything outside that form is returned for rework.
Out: {"value": 28, "unit": "°C"}
